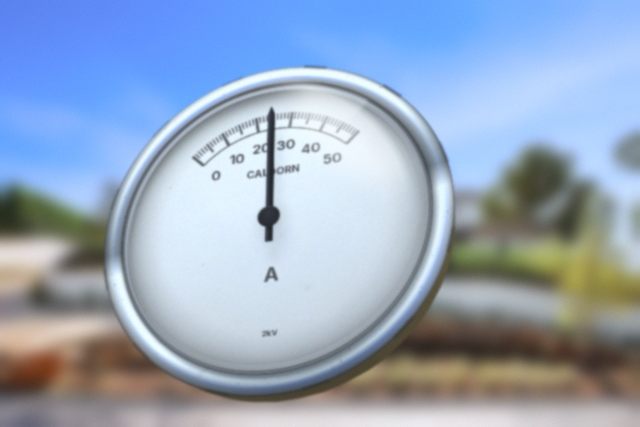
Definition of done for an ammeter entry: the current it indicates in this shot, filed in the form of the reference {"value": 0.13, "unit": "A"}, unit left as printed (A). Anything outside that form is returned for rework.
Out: {"value": 25, "unit": "A"}
